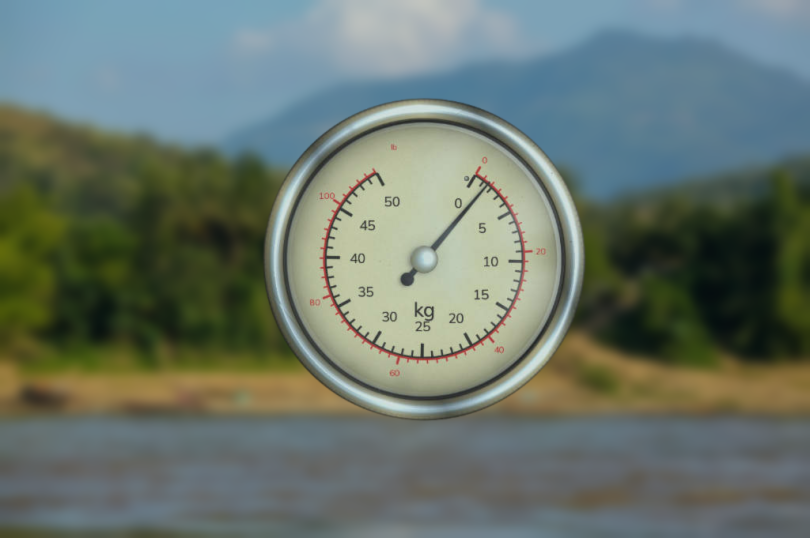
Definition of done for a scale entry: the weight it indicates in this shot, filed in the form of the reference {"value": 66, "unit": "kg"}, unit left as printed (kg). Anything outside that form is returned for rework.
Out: {"value": 1.5, "unit": "kg"}
